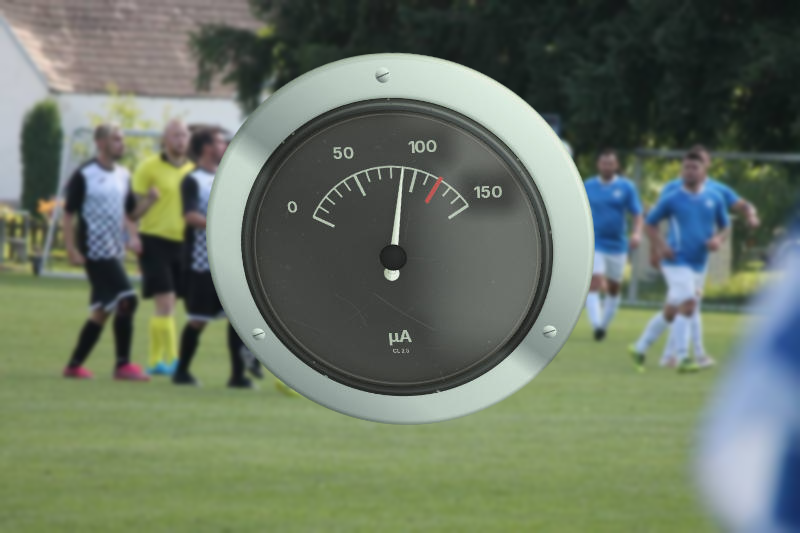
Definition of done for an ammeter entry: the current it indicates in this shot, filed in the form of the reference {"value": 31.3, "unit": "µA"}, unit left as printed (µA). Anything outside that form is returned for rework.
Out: {"value": 90, "unit": "µA"}
